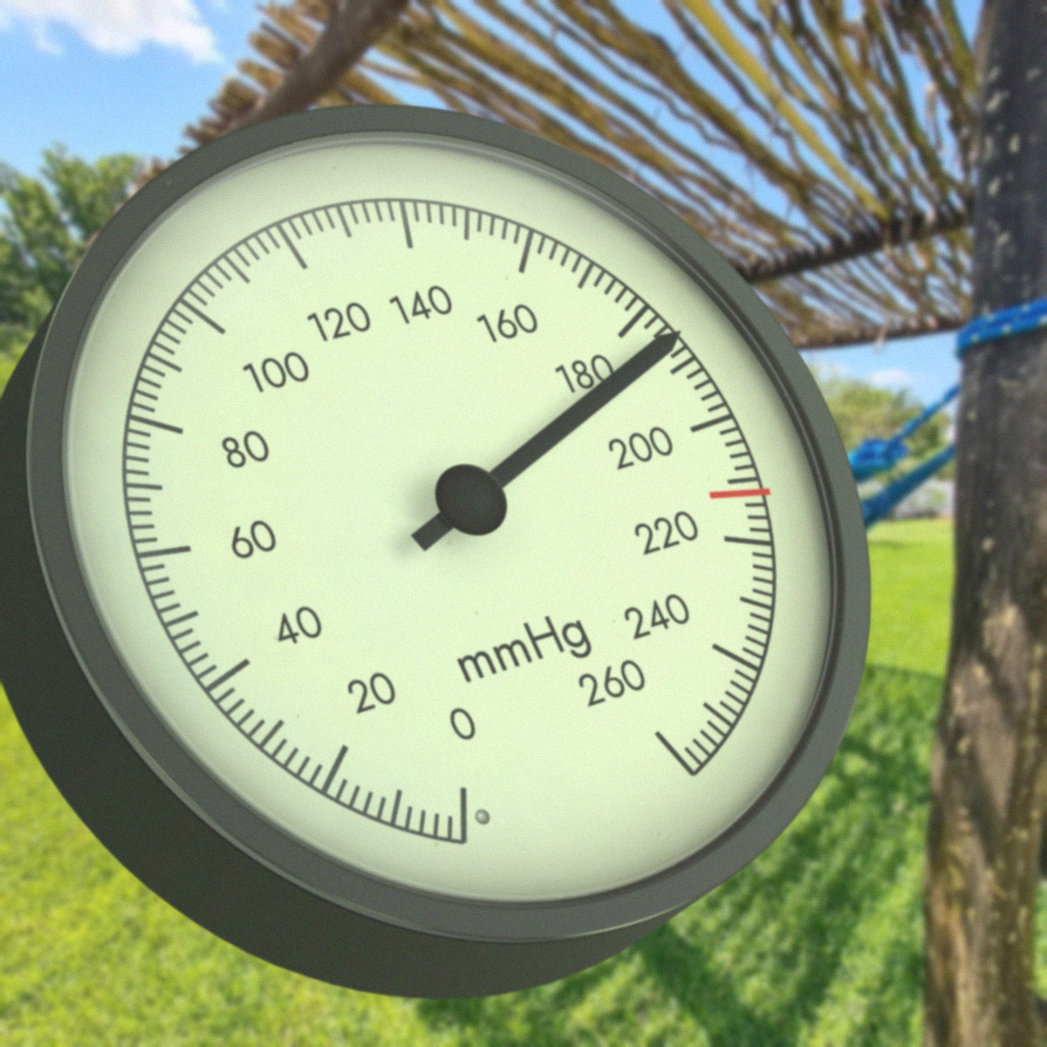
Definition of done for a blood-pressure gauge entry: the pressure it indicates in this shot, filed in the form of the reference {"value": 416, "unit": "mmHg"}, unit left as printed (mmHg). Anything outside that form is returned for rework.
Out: {"value": 186, "unit": "mmHg"}
